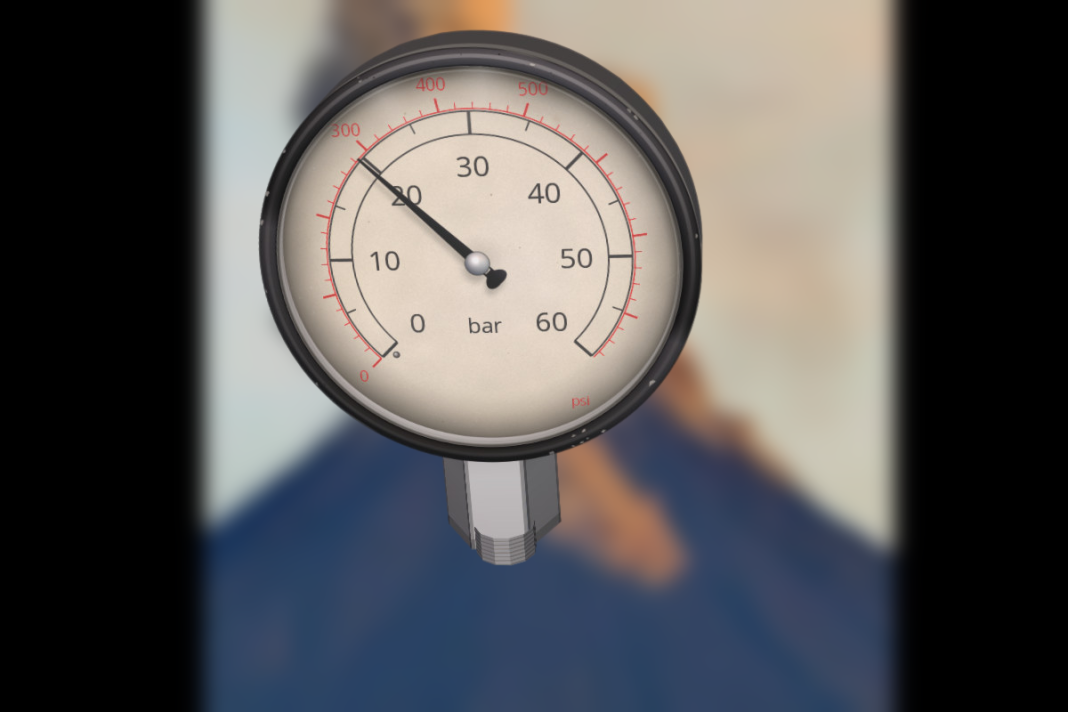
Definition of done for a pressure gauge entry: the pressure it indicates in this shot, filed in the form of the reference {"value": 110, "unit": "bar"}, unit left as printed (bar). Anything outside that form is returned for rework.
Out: {"value": 20, "unit": "bar"}
